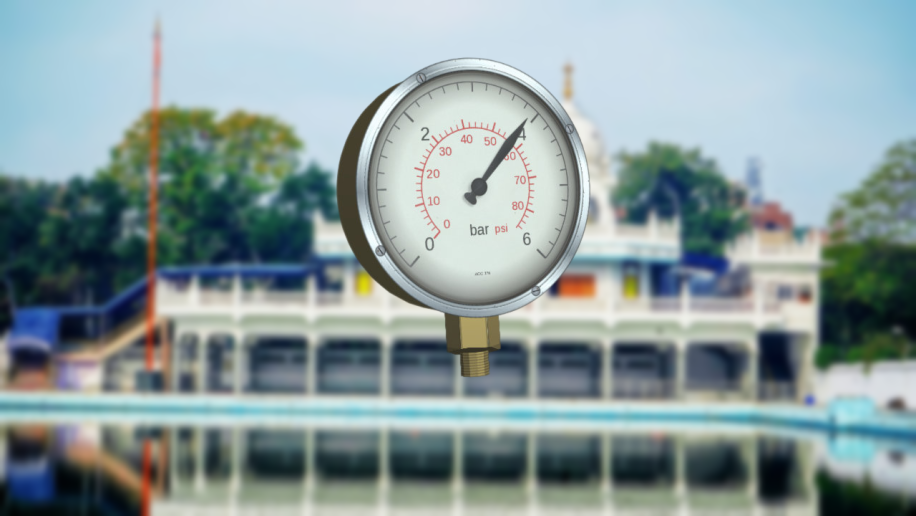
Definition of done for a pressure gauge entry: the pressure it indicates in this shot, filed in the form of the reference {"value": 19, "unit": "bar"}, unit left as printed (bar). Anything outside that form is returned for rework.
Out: {"value": 3.9, "unit": "bar"}
